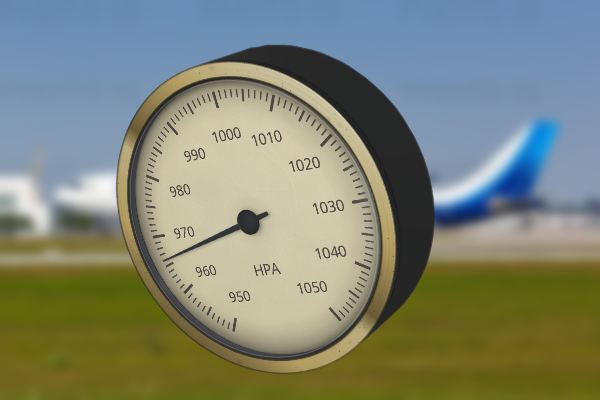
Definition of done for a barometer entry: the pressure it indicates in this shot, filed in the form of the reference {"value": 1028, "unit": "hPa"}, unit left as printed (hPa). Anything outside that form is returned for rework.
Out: {"value": 966, "unit": "hPa"}
